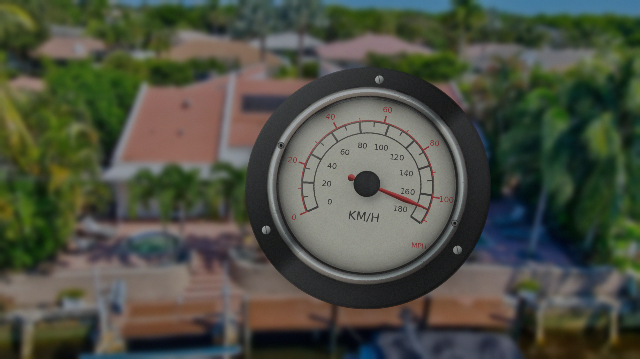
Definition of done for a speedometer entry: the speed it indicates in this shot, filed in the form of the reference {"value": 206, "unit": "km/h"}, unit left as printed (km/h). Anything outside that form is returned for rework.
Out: {"value": 170, "unit": "km/h"}
